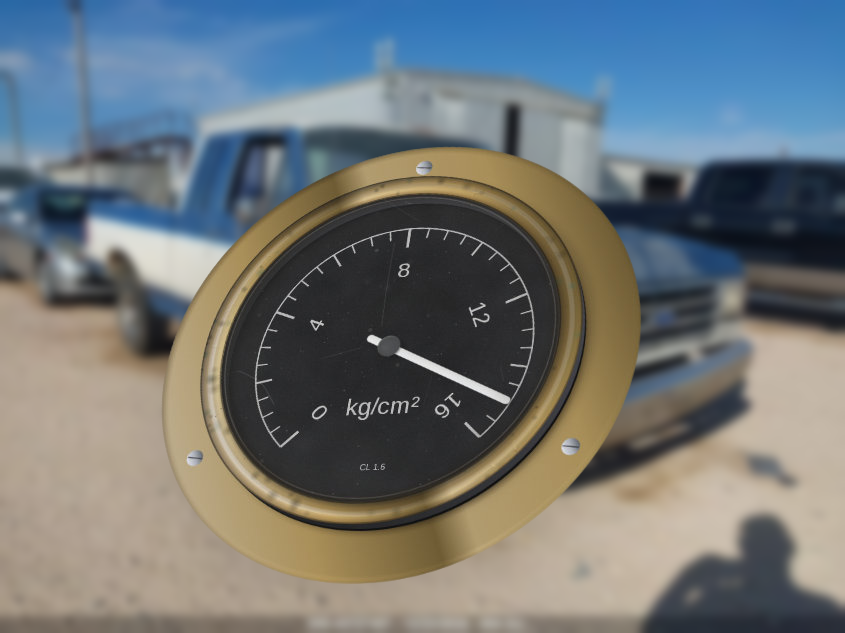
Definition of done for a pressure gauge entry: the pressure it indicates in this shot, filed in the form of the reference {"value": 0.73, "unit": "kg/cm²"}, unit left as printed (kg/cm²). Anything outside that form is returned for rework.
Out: {"value": 15, "unit": "kg/cm²"}
